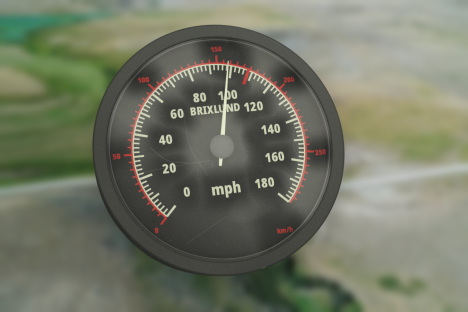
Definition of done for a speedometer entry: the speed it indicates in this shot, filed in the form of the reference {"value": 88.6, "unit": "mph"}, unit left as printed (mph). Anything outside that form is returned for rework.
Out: {"value": 98, "unit": "mph"}
